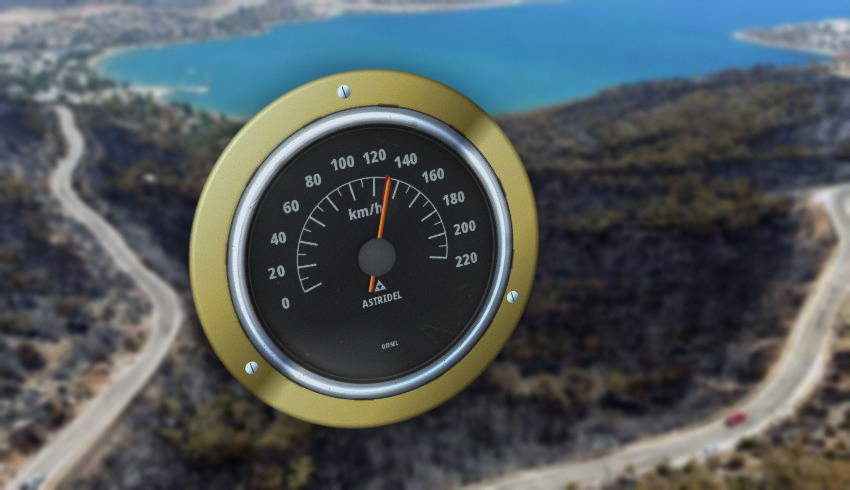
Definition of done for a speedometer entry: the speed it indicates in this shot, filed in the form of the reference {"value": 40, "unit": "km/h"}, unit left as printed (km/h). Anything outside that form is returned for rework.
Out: {"value": 130, "unit": "km/h"}
